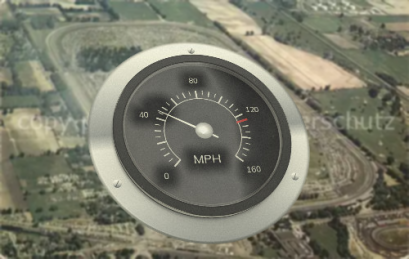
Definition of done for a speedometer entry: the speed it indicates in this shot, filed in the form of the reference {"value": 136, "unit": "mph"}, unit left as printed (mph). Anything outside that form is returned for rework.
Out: {"value": 45, "unit": "mph"}
